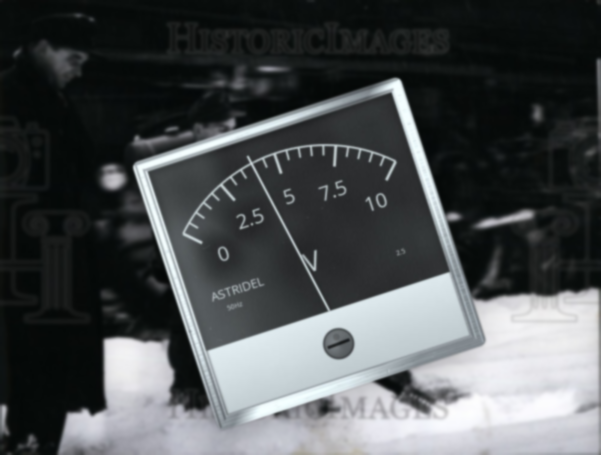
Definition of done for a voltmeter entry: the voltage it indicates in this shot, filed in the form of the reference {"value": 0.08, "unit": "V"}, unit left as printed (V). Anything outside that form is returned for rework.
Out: {"value": 4, "unit": "V"}
